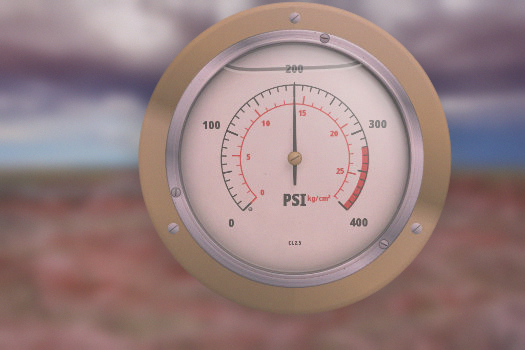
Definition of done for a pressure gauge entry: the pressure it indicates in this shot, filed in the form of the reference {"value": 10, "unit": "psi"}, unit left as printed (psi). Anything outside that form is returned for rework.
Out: {"value": 200, "unit": "psi"}
